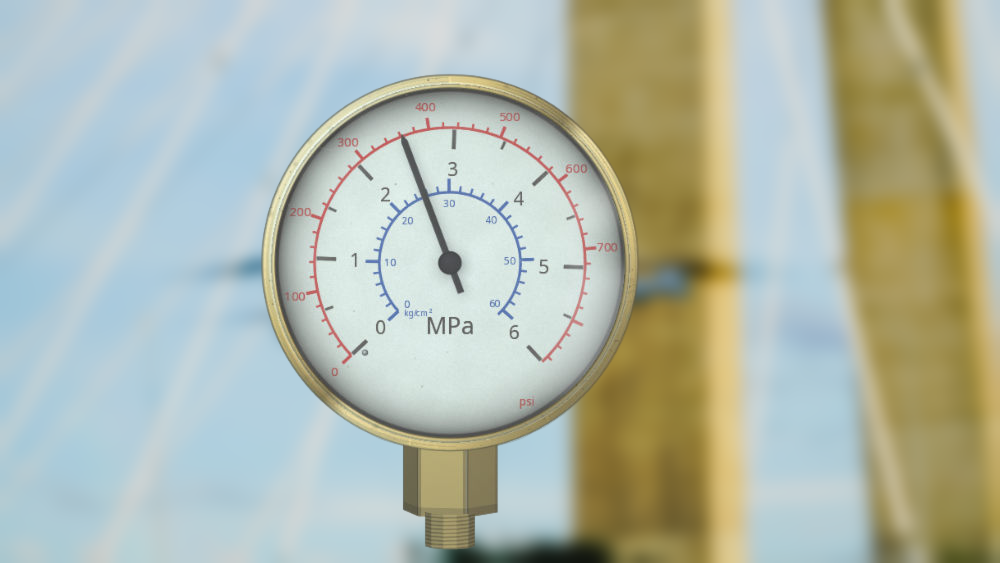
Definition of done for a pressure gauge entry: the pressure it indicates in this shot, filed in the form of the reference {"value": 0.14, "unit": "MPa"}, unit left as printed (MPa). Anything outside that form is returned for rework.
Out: {"value": 2.5, "unit": "MPa"}
